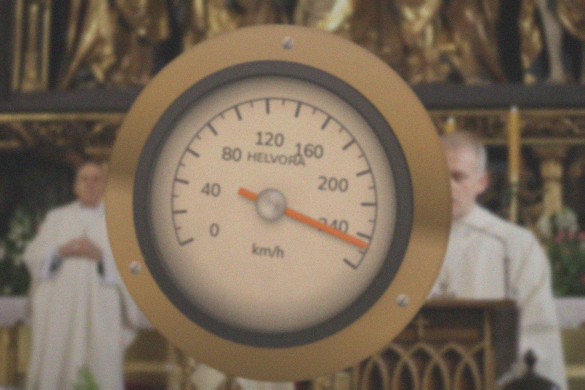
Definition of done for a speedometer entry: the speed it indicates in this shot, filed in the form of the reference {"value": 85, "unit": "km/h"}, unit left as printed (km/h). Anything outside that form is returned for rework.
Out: {"value": 245, "unit": "km/h"}
